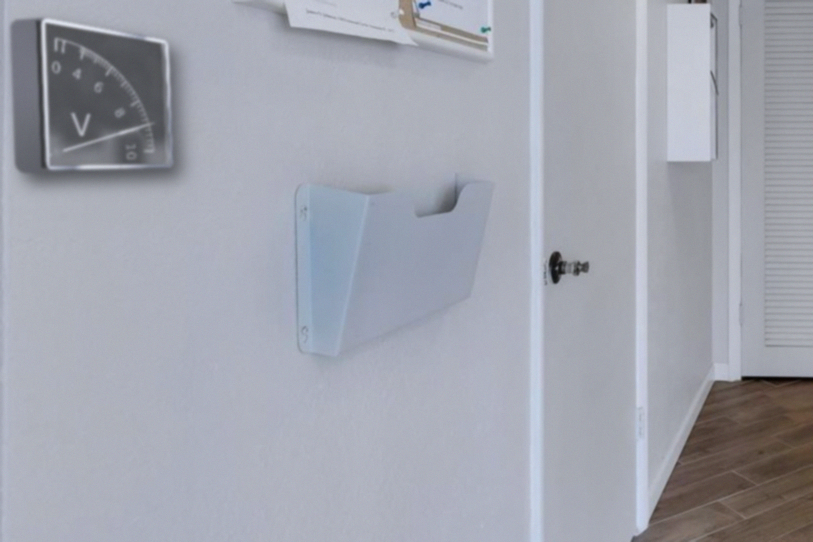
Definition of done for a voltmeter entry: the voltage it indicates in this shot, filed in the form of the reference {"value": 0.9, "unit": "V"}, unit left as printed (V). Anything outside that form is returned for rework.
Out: {"value": 9, "unit": "V"}
